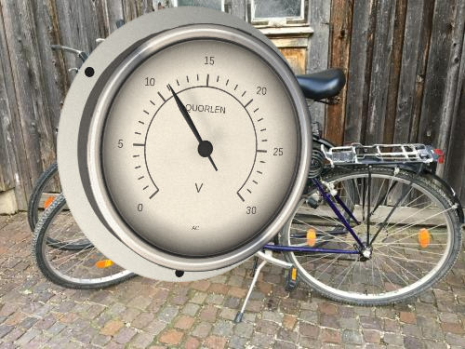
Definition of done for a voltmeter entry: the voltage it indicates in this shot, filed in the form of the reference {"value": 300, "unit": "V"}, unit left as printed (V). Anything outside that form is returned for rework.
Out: {"value": 11, "unit": "V"}
